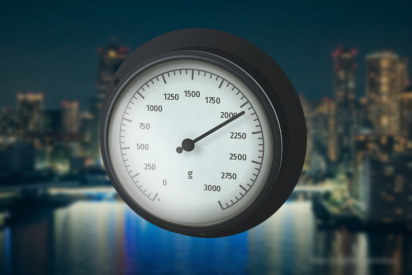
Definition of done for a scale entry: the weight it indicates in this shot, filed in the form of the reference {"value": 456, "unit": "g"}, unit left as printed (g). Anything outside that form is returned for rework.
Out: {"value": 2050, "unit": "g"}
